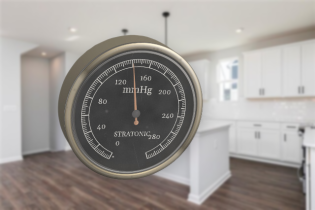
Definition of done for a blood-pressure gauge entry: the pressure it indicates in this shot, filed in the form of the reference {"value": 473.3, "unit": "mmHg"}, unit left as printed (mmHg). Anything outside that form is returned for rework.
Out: {"value": 140, "unit": "mmHg"}
